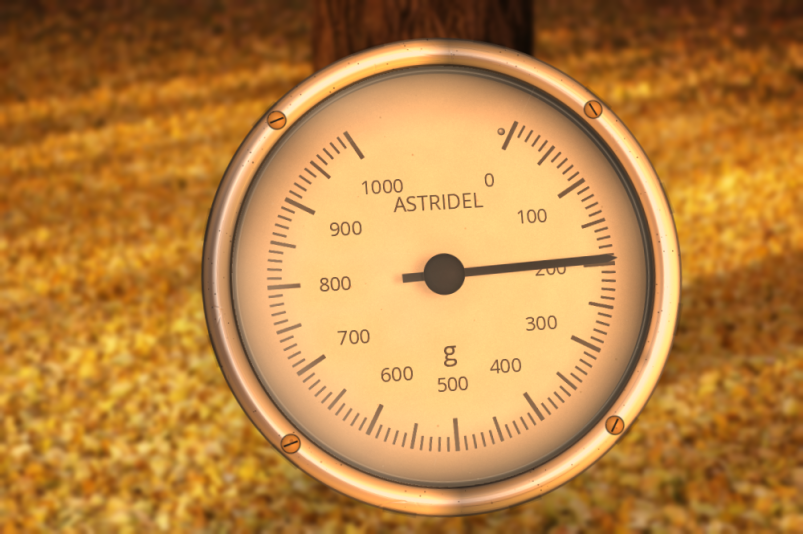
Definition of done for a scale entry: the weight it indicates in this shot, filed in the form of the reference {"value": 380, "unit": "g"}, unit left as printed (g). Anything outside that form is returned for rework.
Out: {"value": 195, "unit": "g"}
